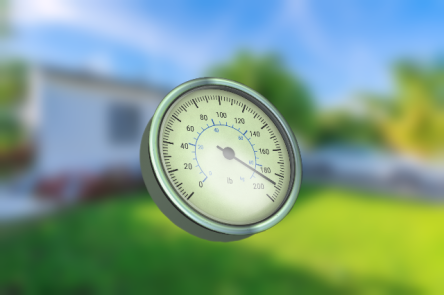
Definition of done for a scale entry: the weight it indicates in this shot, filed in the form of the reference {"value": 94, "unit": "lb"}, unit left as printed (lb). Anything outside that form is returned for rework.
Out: {"value": 190, "unit": "lb"}
